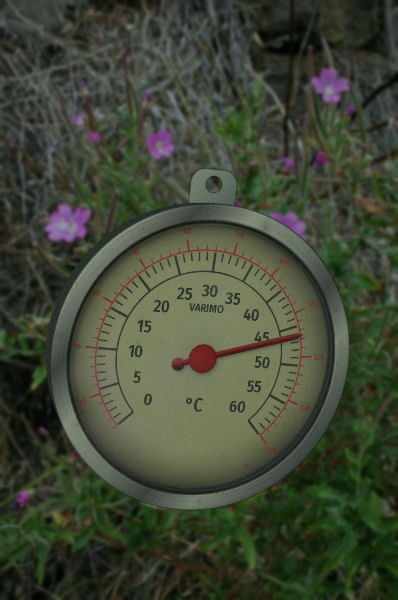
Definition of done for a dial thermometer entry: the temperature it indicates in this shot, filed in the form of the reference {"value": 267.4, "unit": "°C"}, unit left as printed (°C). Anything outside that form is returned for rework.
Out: {"value": 46, "unit": "°C"}
